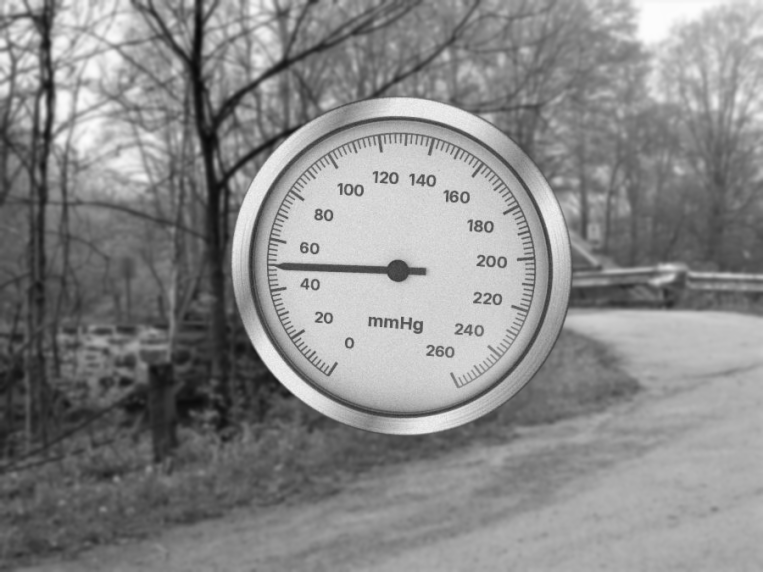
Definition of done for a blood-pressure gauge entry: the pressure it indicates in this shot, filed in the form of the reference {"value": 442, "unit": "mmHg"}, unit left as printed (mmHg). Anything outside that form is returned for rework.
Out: {"value": 50, "unit": "mmHg"}
